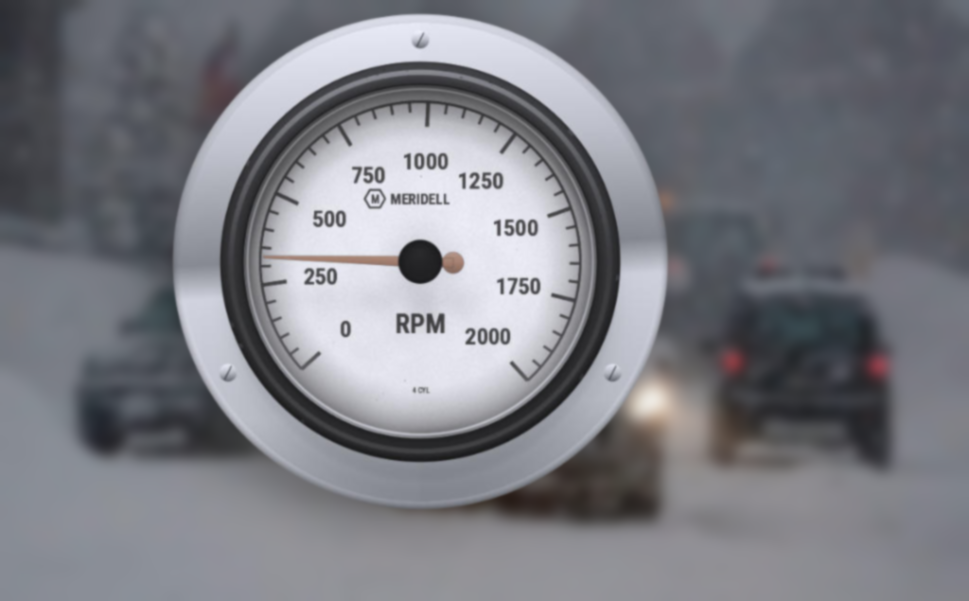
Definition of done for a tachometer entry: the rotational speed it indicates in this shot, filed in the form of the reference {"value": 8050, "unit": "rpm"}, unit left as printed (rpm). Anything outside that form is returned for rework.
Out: {"value": 325, "unit": "rpm"}
